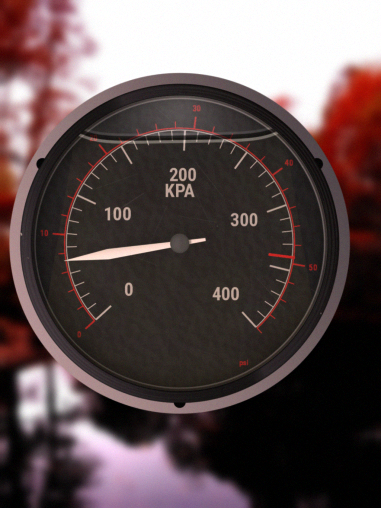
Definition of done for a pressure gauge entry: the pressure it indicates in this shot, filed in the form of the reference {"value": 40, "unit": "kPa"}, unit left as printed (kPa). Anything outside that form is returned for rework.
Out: {"value": 50, "unit": "kPa"}
